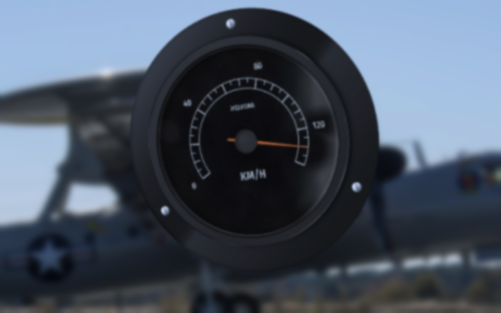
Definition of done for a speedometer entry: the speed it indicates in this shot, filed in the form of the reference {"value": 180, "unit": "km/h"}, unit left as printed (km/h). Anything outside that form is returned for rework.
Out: {"value": 130, "unit": "km/h"}
